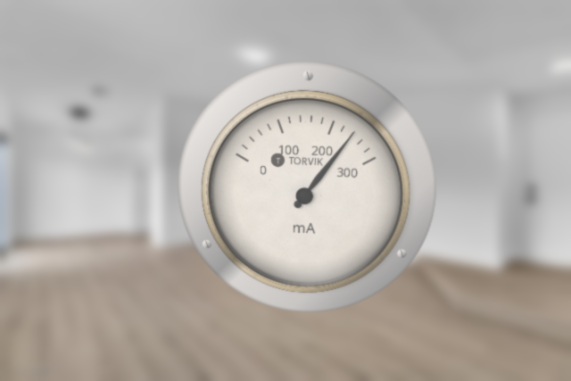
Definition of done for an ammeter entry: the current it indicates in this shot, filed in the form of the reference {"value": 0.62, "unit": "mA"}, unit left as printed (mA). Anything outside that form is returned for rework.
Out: {"value": 240, "unit": "mA"}
